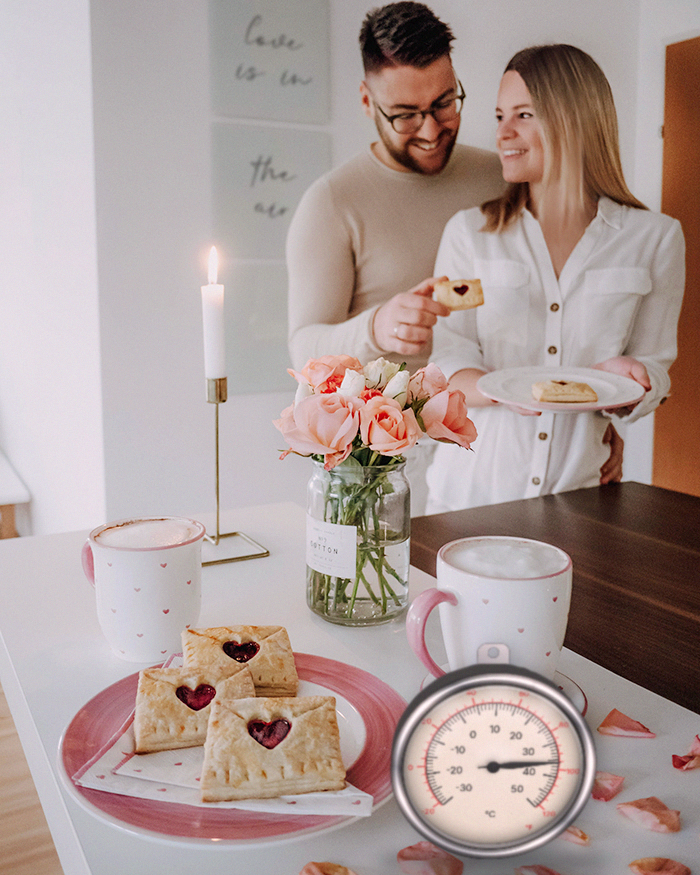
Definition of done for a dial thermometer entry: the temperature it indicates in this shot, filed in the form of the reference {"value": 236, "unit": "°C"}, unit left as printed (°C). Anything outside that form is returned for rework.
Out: {"value": 35, "unit": "°C"}
